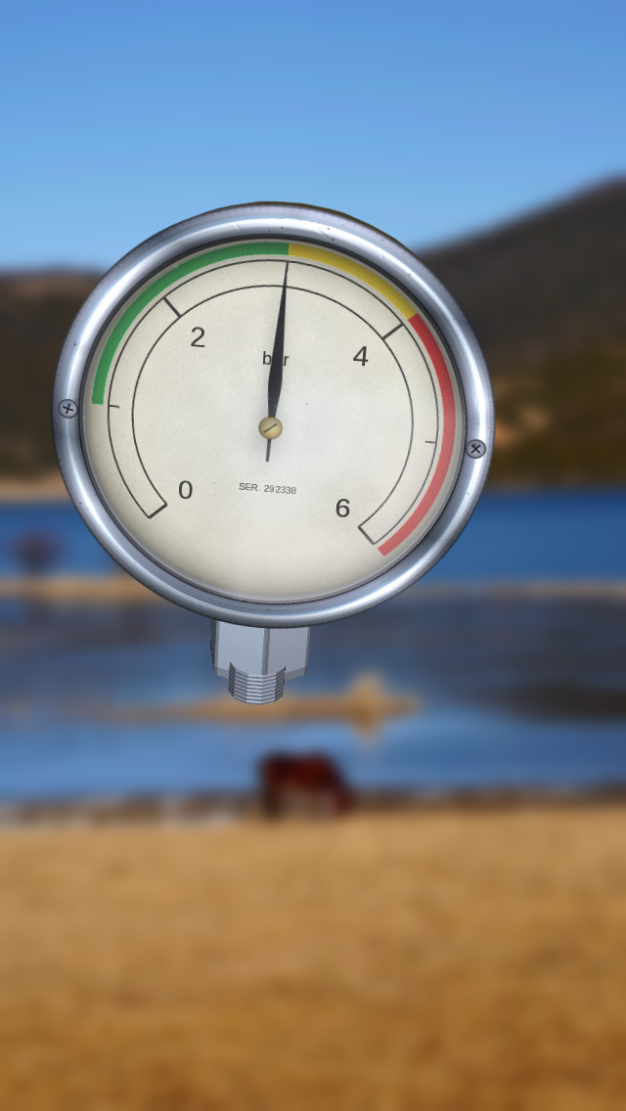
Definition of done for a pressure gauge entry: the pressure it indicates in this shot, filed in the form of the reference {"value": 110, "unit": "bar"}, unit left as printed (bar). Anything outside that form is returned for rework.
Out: {"value": 3, "unit": "bar"}
